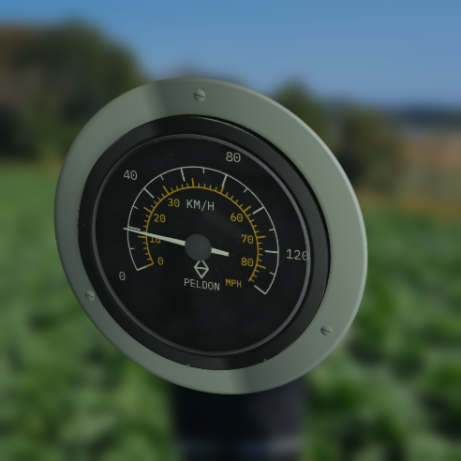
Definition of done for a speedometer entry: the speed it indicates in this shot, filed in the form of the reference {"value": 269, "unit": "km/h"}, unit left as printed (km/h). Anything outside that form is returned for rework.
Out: {"value": 20, "unit": "km/h"}
